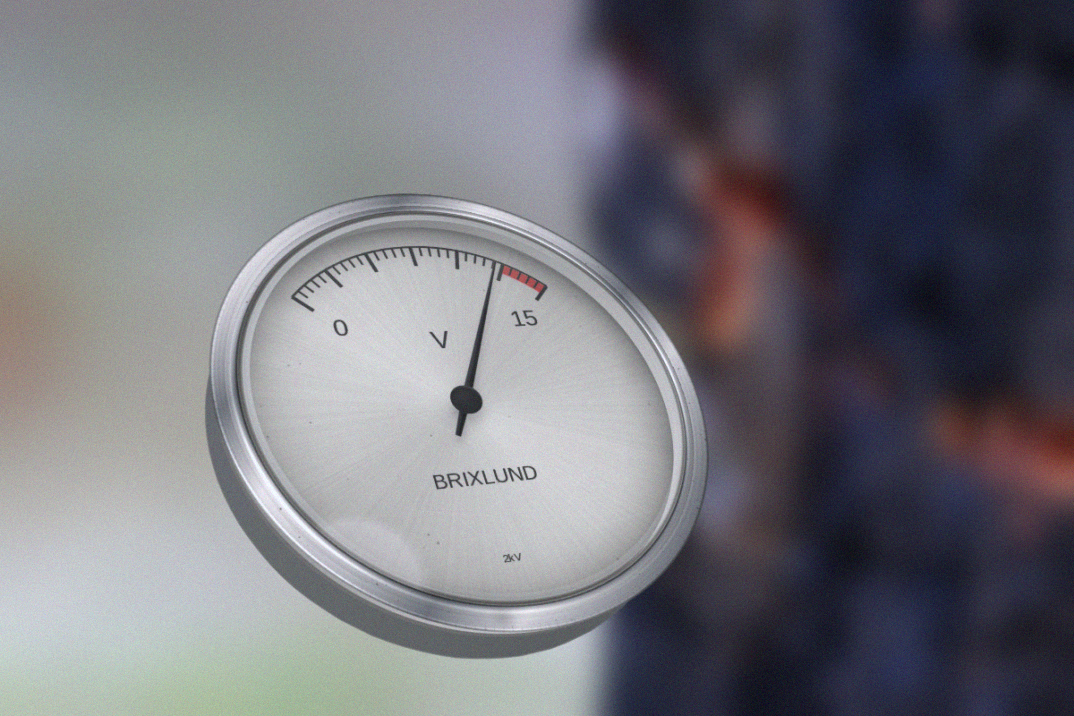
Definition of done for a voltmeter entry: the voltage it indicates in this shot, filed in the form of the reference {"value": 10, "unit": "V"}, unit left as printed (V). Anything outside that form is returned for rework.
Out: {"value": 12, "unit": "V"}
